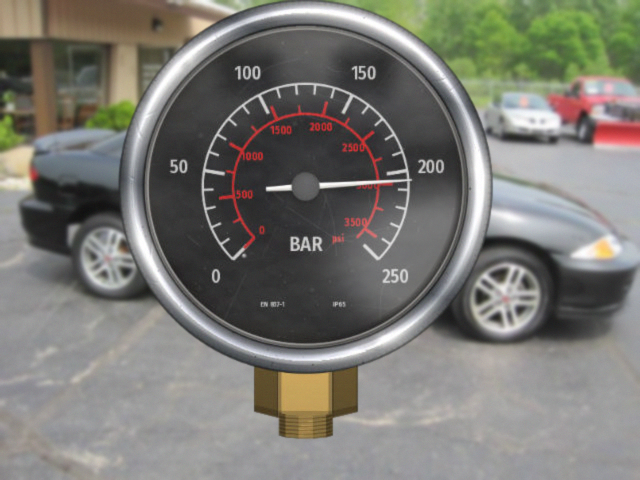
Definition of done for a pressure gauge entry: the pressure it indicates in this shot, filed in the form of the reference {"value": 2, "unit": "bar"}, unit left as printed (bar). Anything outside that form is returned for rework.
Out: {"value": 205, "unit": "bar"}
